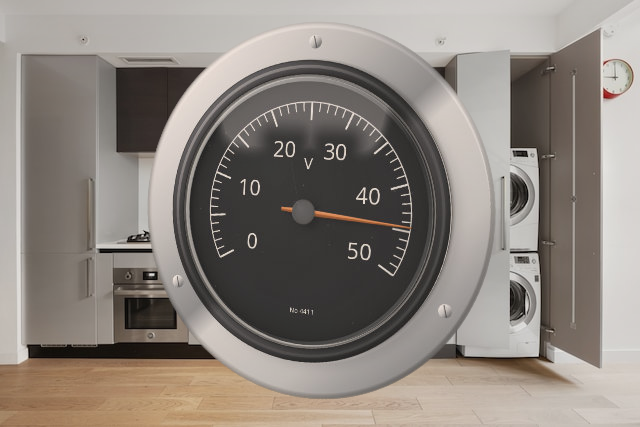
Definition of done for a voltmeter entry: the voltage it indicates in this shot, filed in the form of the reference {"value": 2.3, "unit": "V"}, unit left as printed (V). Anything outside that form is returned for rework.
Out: {"value": 44.5, "unit": "V"}
